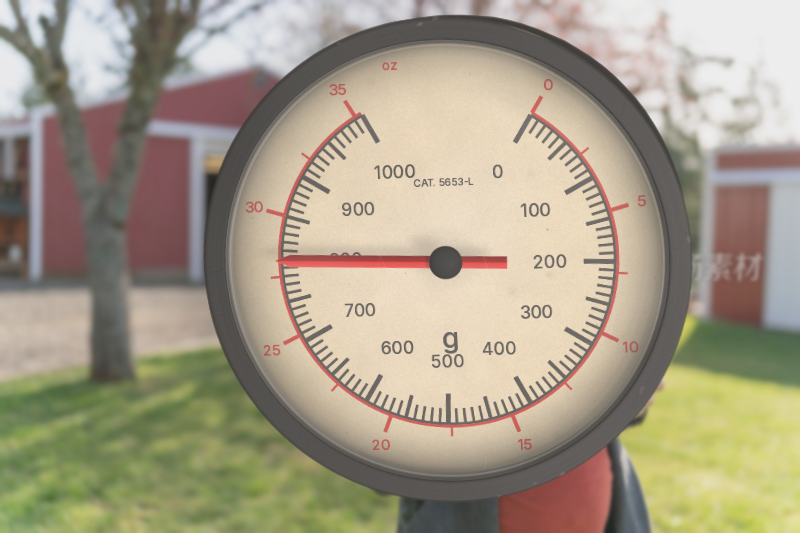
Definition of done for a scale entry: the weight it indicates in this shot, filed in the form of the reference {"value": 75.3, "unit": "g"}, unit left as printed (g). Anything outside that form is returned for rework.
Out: {"value": 800, "unit": "g"}
